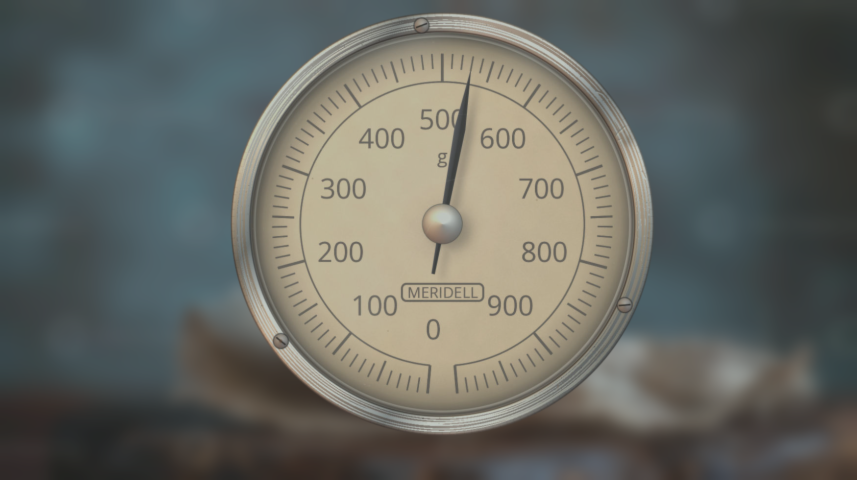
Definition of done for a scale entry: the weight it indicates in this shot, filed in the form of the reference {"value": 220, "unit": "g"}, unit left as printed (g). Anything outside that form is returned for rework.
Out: {"value": 530, "unit": "g"}
